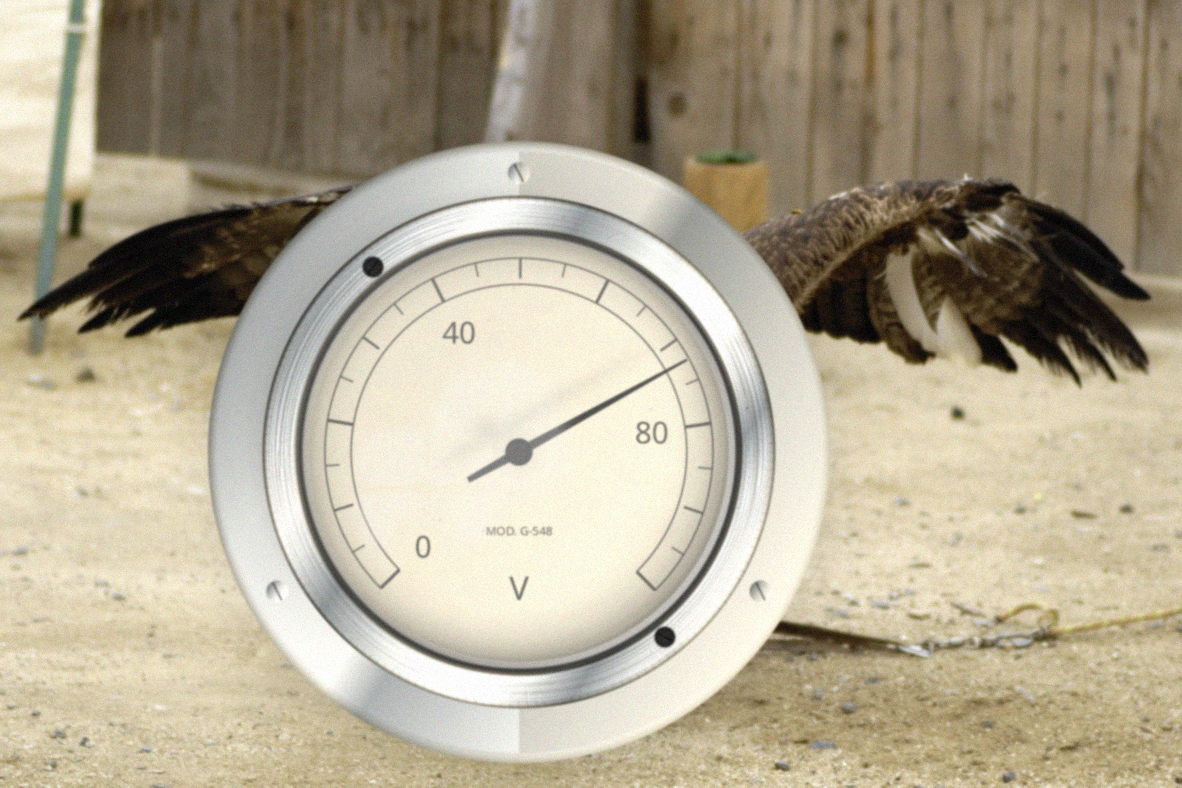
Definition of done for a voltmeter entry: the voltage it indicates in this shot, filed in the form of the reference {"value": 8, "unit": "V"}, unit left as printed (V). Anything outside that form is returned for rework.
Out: {"value": 72.5, "unit": "V"}
